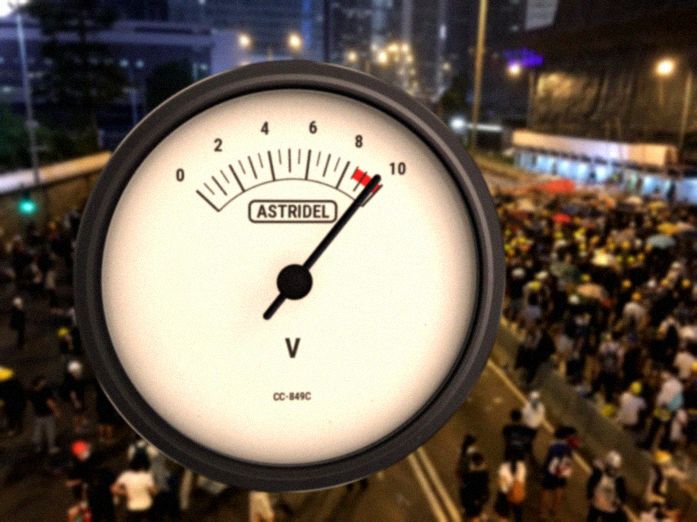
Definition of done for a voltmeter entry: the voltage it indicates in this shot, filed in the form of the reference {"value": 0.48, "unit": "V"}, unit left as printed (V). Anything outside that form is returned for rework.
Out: {"value": 9.5, "unit": "V"}
